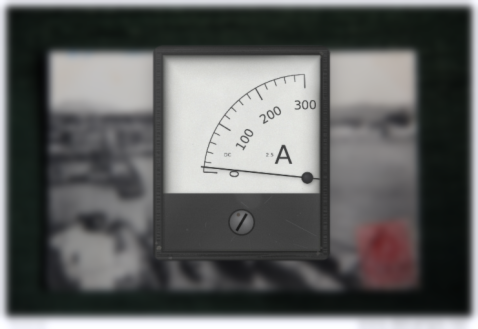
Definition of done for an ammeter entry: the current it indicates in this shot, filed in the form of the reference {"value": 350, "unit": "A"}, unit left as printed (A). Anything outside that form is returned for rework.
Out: {"value": 10, "unit": "A"}
